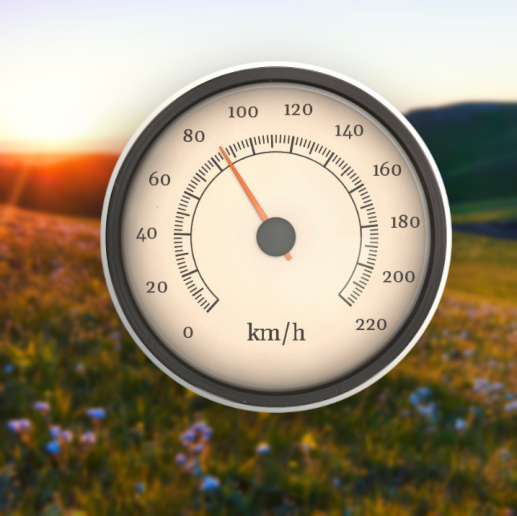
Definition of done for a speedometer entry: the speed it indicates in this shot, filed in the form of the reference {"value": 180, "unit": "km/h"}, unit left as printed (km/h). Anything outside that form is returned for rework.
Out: {"value": 86, "unit": "km/h"}
